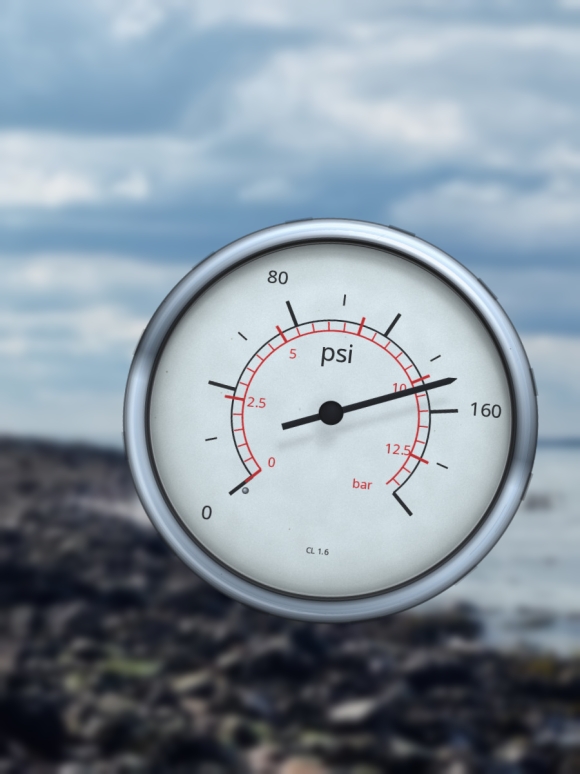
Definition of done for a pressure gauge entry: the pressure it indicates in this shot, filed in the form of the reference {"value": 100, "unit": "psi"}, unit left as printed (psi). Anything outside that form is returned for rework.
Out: {"value": 150, "unit": "psi"}
